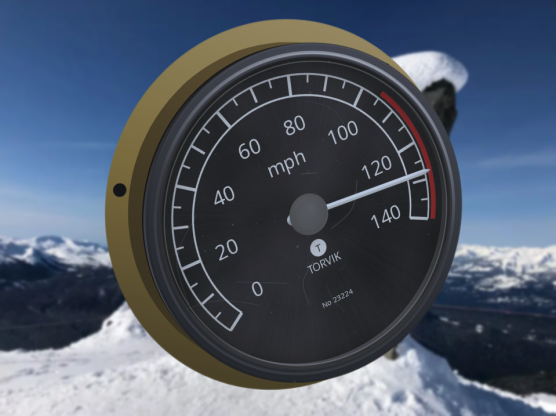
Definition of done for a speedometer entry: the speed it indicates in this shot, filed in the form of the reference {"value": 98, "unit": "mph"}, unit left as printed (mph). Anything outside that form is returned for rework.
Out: {"value": 127.5, "unit": "mph"}
